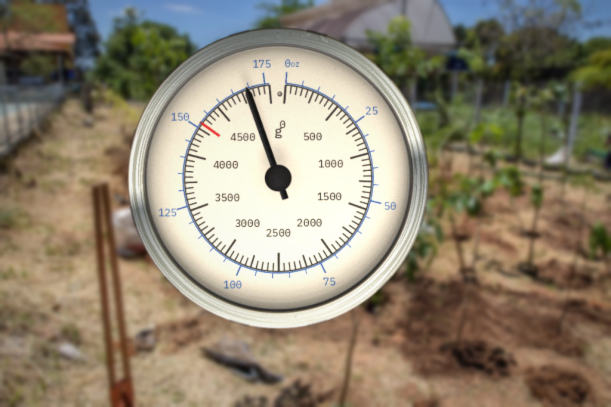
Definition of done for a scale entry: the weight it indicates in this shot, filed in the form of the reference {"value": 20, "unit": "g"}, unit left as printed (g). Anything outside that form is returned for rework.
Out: {"value": 4800, "unit": "g"}
